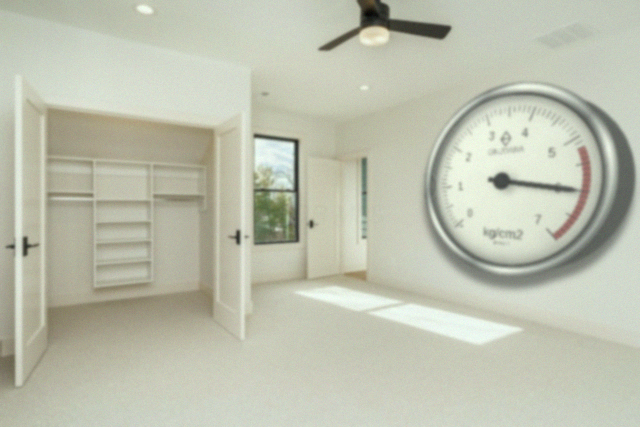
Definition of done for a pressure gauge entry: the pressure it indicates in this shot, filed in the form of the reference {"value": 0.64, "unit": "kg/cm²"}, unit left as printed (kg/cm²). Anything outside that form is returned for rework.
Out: {"value": 6, "unit": "kg/cm²"}
